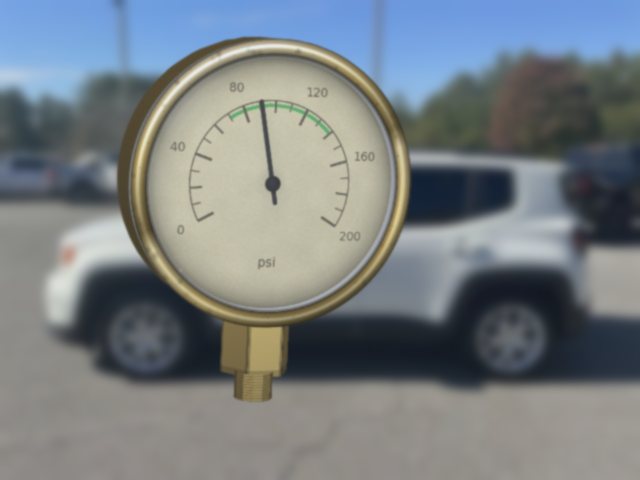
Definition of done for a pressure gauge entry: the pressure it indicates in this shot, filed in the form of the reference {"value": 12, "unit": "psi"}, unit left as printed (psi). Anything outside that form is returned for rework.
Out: {"value": 90, "unit": "psi"}
